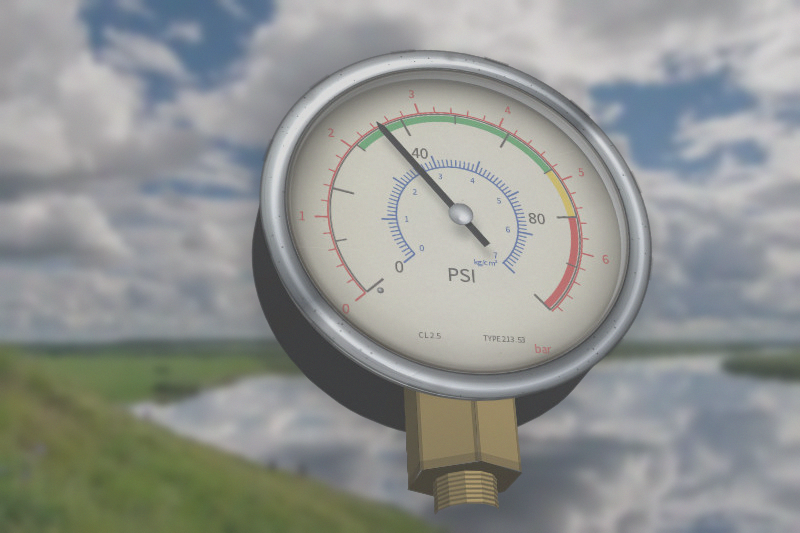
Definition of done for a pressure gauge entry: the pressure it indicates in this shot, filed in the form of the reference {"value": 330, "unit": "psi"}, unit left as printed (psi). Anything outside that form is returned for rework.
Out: {"value": 35, "unit": "psi"}
